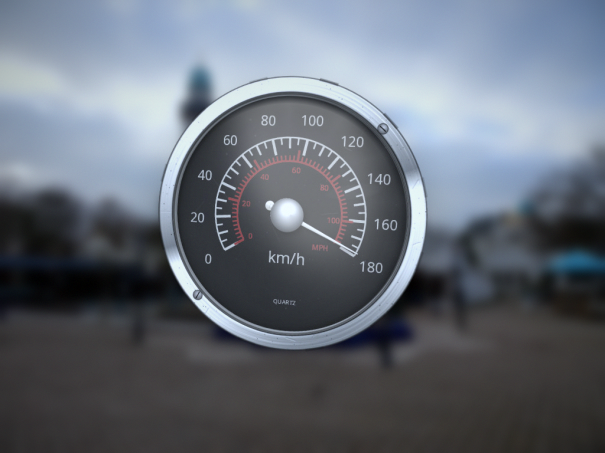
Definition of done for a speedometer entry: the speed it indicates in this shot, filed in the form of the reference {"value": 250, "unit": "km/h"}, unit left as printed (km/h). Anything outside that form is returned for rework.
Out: {"value": 177.5, "unit": "km/h"}
